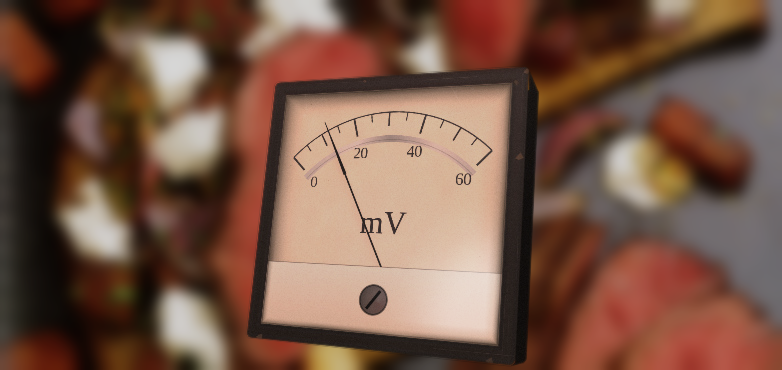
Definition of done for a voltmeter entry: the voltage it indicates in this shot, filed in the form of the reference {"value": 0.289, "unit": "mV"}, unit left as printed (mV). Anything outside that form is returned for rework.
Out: {"value": 12.5, "unit": "mV"}
